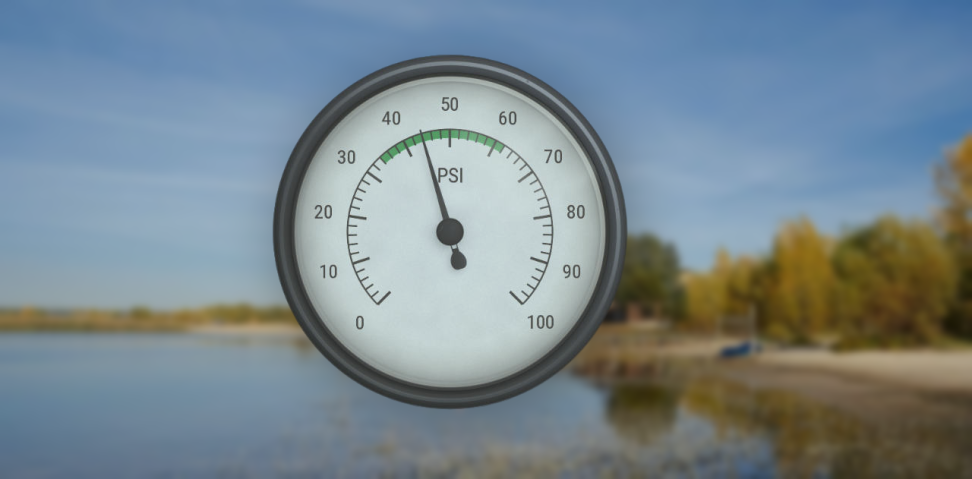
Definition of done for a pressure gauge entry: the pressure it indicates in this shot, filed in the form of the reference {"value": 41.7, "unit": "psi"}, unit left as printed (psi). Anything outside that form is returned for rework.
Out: {"value": 44, "unit": "psi"}
